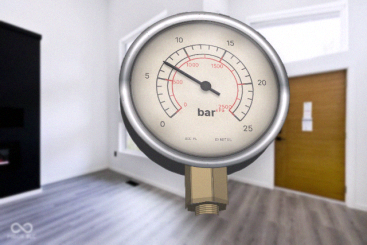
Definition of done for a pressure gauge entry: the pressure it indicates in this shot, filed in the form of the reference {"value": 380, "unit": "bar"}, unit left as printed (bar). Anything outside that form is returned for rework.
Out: {"value": 7, "unit": "bar"}
